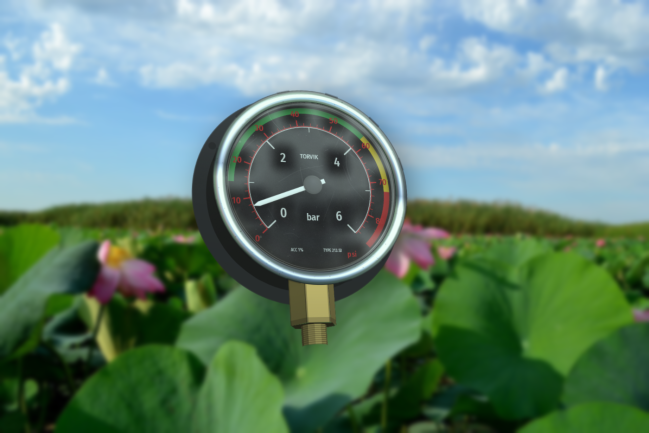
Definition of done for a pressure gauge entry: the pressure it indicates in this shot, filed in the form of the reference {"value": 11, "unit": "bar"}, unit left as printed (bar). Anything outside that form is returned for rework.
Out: {"value": 0.5, "unit": "bar"}
